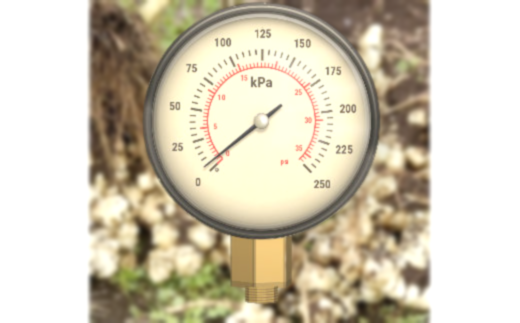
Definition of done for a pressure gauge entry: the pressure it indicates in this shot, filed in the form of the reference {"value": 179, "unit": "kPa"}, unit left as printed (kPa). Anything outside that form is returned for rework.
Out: {"value": 5, "unit": "kPa"}
